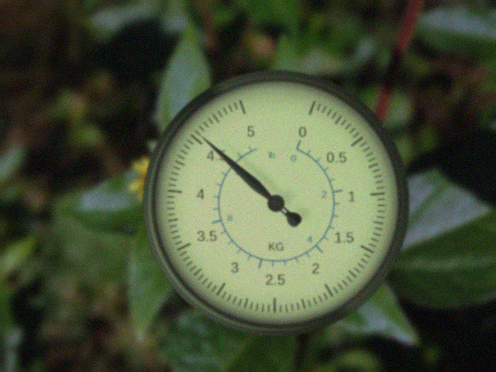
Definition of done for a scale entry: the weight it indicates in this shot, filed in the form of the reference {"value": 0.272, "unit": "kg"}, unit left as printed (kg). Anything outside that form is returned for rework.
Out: {"value": 4.55, "unit": "kg"}
